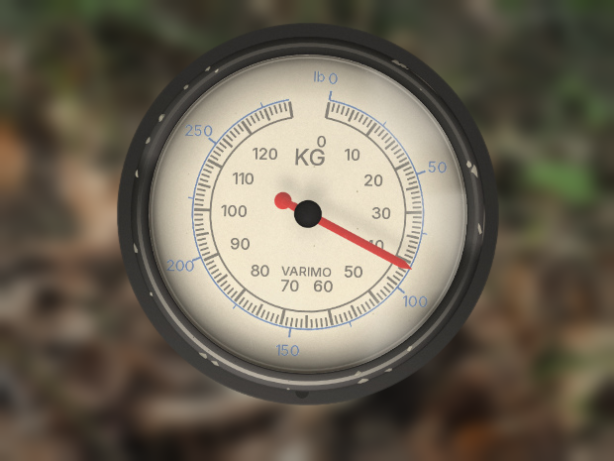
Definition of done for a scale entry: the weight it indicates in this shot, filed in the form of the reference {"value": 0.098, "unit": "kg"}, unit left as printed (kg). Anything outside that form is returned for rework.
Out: {"value": 41, "unit": "kg"}
